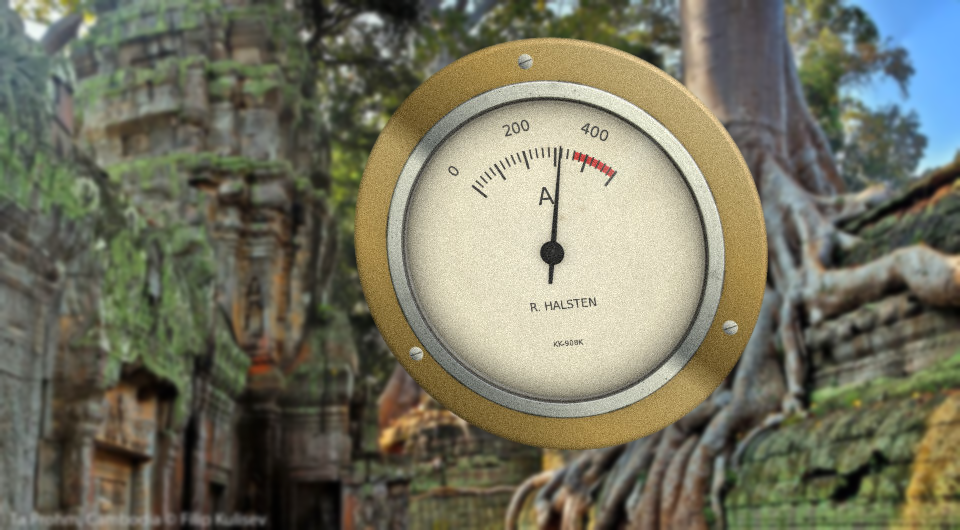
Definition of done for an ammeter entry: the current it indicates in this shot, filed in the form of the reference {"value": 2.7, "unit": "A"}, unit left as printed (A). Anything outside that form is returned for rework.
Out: {"value": 320, "unit": "A"}
